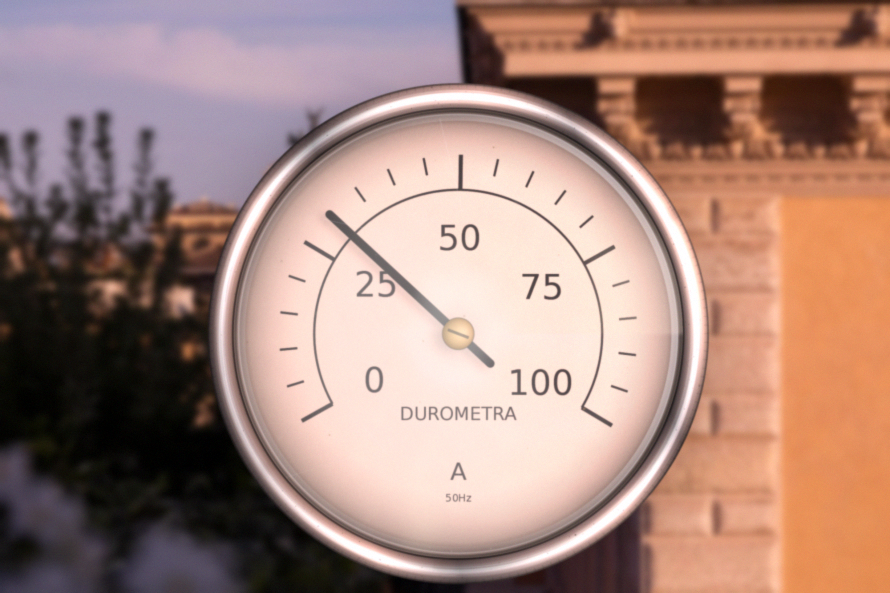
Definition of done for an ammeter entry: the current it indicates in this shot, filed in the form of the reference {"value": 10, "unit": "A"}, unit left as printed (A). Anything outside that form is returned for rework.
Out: {"value": 30, "unit": "A"}
